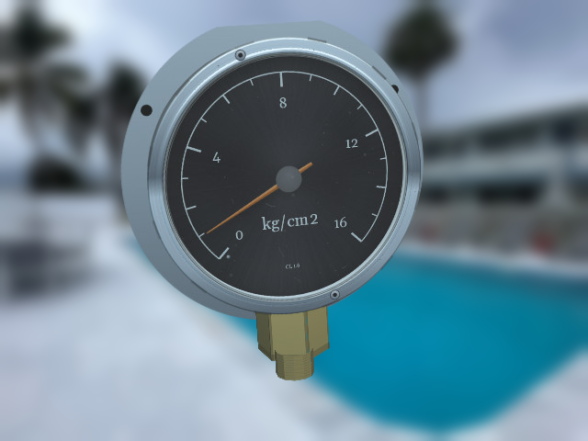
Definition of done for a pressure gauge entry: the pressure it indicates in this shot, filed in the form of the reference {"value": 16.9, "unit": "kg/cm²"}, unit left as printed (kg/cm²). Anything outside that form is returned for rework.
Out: {"value": 1, "unit": "kg/cm²"}
